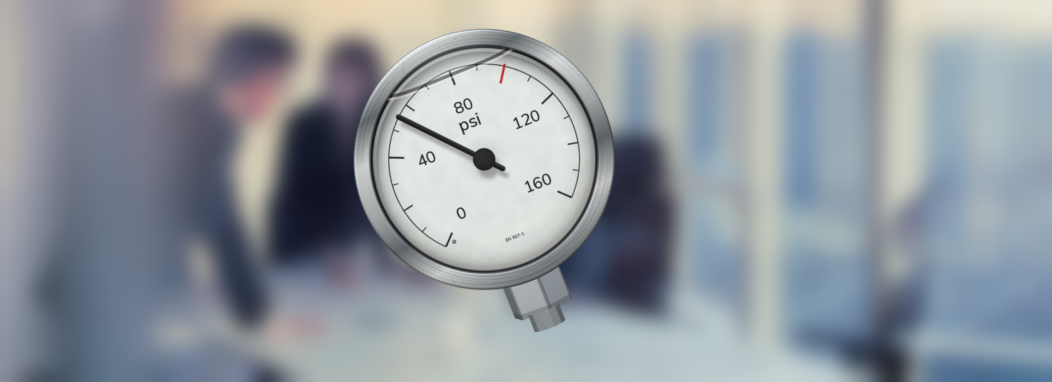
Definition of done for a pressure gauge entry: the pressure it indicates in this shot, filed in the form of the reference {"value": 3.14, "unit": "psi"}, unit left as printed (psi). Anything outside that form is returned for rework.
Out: {"value": 55, "unit": "psi"}
